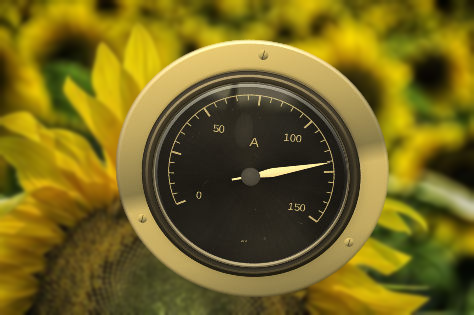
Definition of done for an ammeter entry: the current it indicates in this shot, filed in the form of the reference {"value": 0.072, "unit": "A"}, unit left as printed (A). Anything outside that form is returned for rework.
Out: {"value": 120, "unit": "A"}
